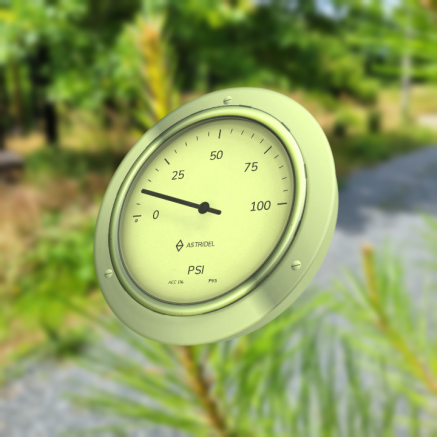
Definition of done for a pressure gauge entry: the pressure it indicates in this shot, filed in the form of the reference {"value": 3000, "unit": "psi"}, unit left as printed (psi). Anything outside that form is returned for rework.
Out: {"value": 10, "unit": "psi"}
